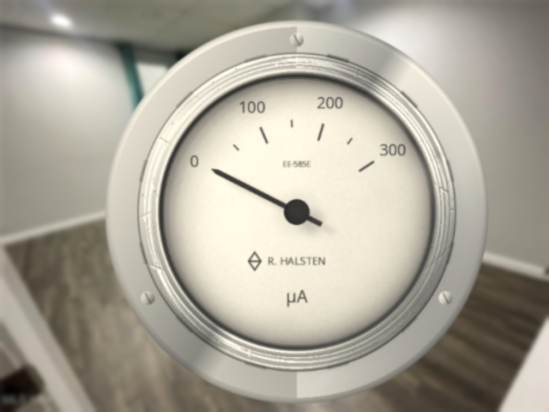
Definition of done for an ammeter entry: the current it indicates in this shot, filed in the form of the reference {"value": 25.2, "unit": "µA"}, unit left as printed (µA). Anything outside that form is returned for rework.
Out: {"value": 0, "unit": "µA"}
